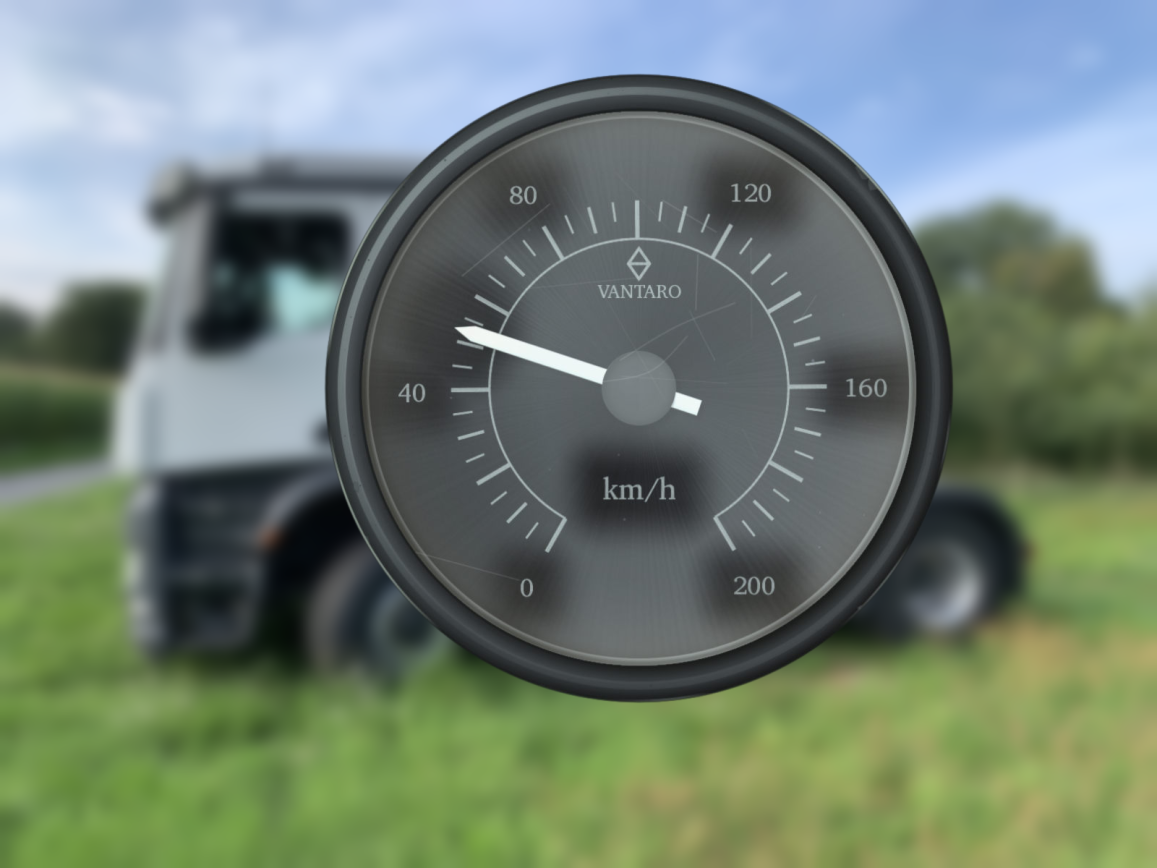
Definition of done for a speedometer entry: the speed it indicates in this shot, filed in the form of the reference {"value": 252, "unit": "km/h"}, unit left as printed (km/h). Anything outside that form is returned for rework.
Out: {"value": 52.5, "unit": "km/h"}
